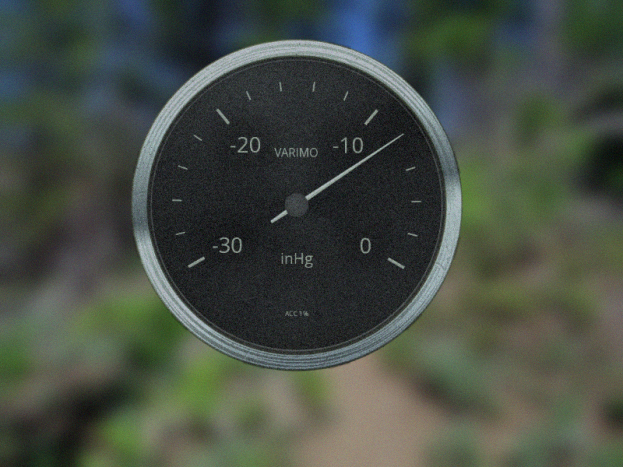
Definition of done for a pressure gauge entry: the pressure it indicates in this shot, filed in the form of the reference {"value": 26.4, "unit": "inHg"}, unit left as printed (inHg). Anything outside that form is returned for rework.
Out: {"value": -8, "unit": "inHg"}
